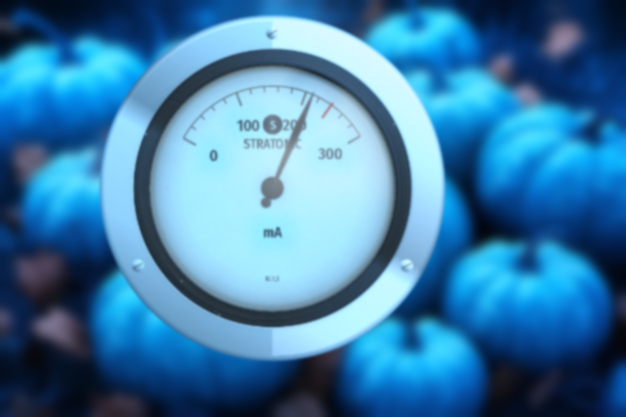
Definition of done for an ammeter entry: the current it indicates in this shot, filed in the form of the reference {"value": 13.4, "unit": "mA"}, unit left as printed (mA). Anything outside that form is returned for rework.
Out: {"value": 210, "unit": "mA"}
